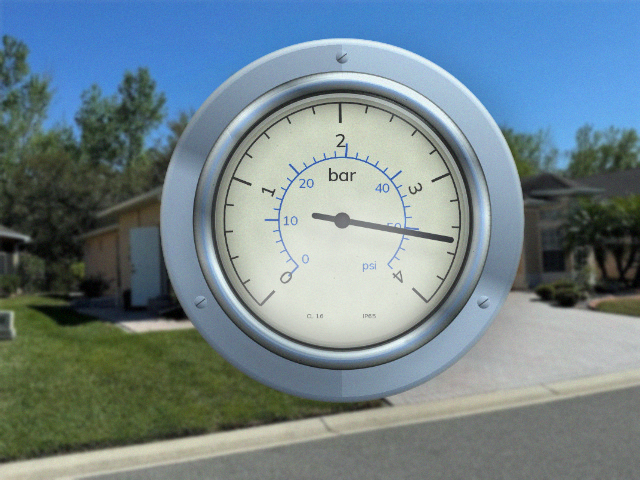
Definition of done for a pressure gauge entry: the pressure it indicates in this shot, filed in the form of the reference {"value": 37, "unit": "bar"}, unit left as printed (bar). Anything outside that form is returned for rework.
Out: {"value": 3.5, "unit": "bar"}
